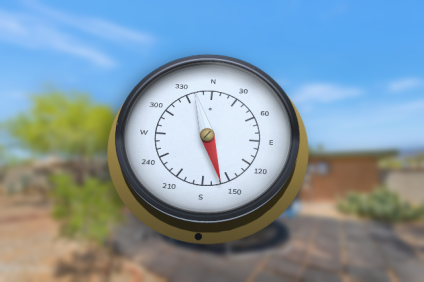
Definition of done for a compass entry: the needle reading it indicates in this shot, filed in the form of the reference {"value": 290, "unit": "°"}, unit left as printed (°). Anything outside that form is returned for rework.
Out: {"value": 160, "unit": "°"}
